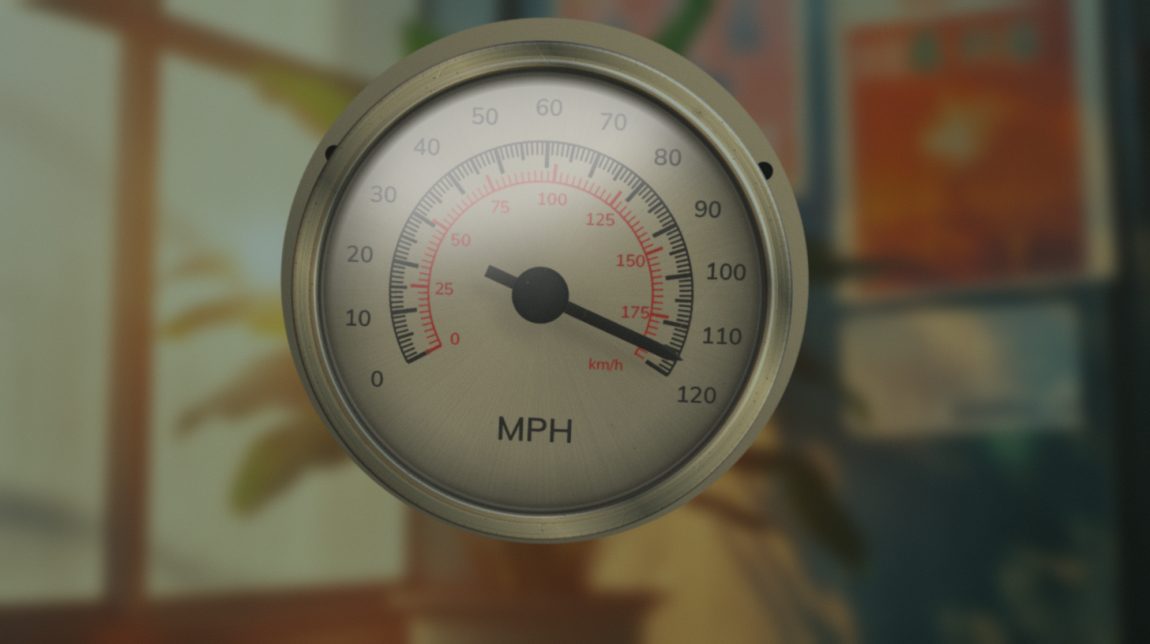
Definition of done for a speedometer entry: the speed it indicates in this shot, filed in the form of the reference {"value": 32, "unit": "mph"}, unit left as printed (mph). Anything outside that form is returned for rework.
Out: {"value": 116, "unit": "mph"}
